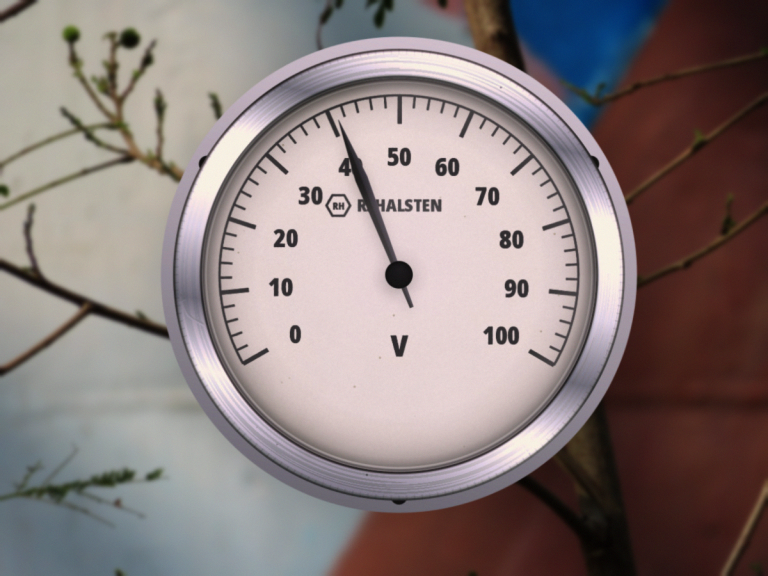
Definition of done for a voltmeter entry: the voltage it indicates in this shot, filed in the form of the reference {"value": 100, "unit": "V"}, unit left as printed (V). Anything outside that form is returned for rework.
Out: {"value": 41, "unit": "V"}
